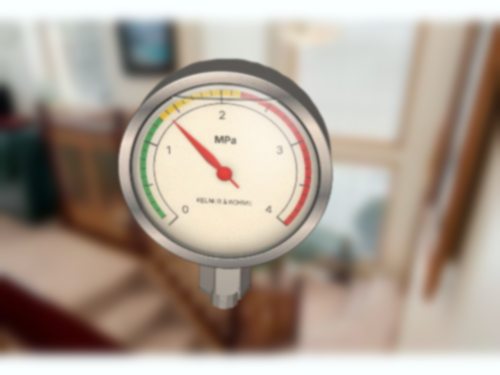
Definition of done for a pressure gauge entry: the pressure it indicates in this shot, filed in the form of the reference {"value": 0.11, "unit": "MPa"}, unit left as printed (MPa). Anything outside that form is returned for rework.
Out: {"value": 1.4, "unit": "MPa"}
